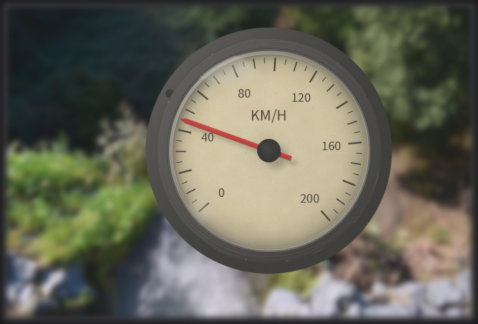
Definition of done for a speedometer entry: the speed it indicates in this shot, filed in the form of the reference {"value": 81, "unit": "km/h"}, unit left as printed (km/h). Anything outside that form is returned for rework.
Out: {"value": 45, "unit": "km/h"}
